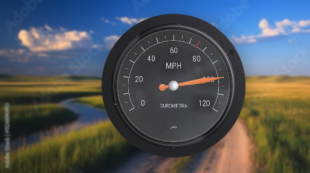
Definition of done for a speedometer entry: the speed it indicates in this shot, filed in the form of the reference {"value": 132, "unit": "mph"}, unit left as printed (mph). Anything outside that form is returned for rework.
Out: {"value": 100, "unit": "mph"}
